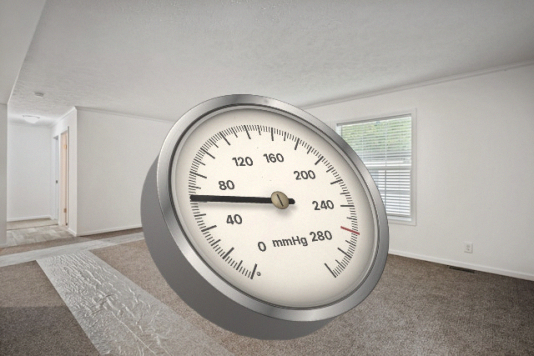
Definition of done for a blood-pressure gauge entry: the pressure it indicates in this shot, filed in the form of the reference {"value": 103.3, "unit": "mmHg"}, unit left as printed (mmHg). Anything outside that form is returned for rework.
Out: {"value": 60, "unit": "mmHg"}
